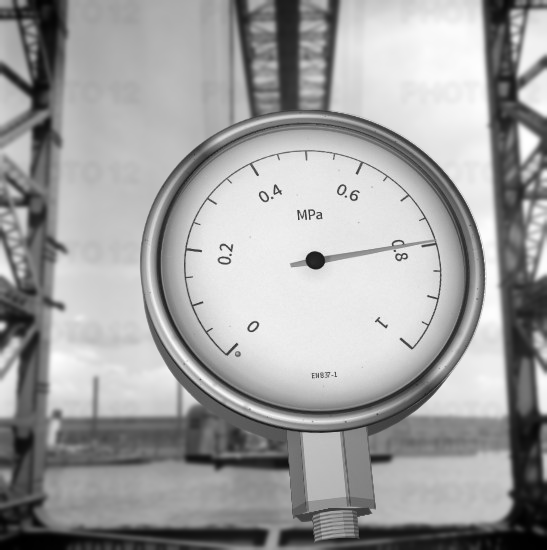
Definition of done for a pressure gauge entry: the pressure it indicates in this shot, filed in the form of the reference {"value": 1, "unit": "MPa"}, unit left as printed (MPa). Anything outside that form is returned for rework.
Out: {"value": 0.8, "unit": "MPa"}
